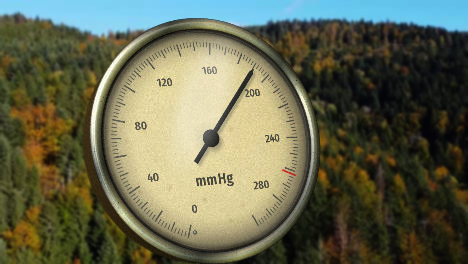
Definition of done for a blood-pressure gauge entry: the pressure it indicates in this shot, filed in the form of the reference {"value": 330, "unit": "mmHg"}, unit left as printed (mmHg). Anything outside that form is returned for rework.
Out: {"value": 190, "unit": "mmHg"}
